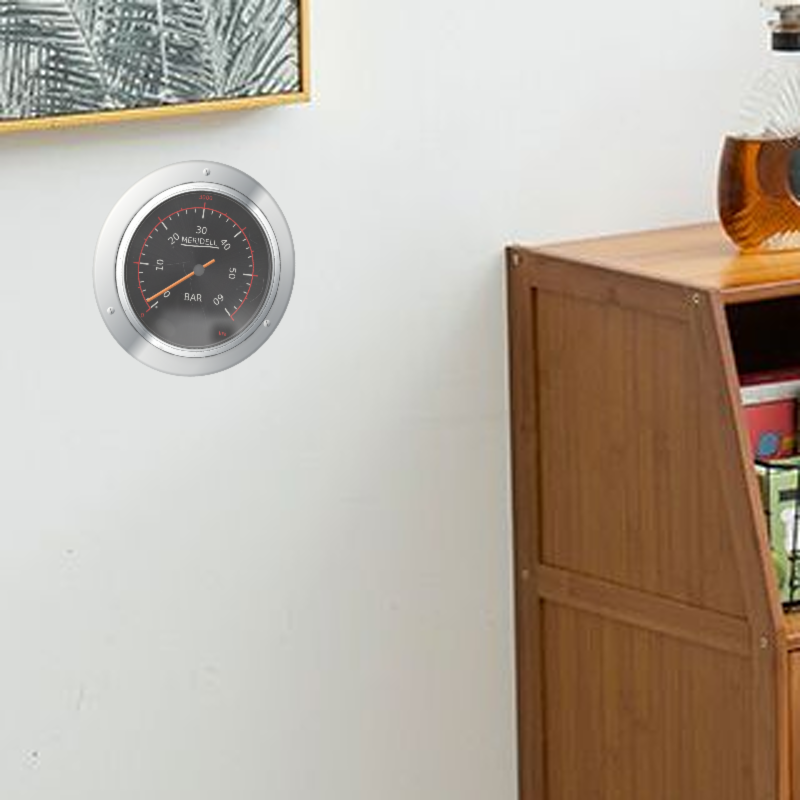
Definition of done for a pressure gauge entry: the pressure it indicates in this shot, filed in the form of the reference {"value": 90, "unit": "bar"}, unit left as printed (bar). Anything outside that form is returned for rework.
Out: {"value": 2, "unit": "bar"}
